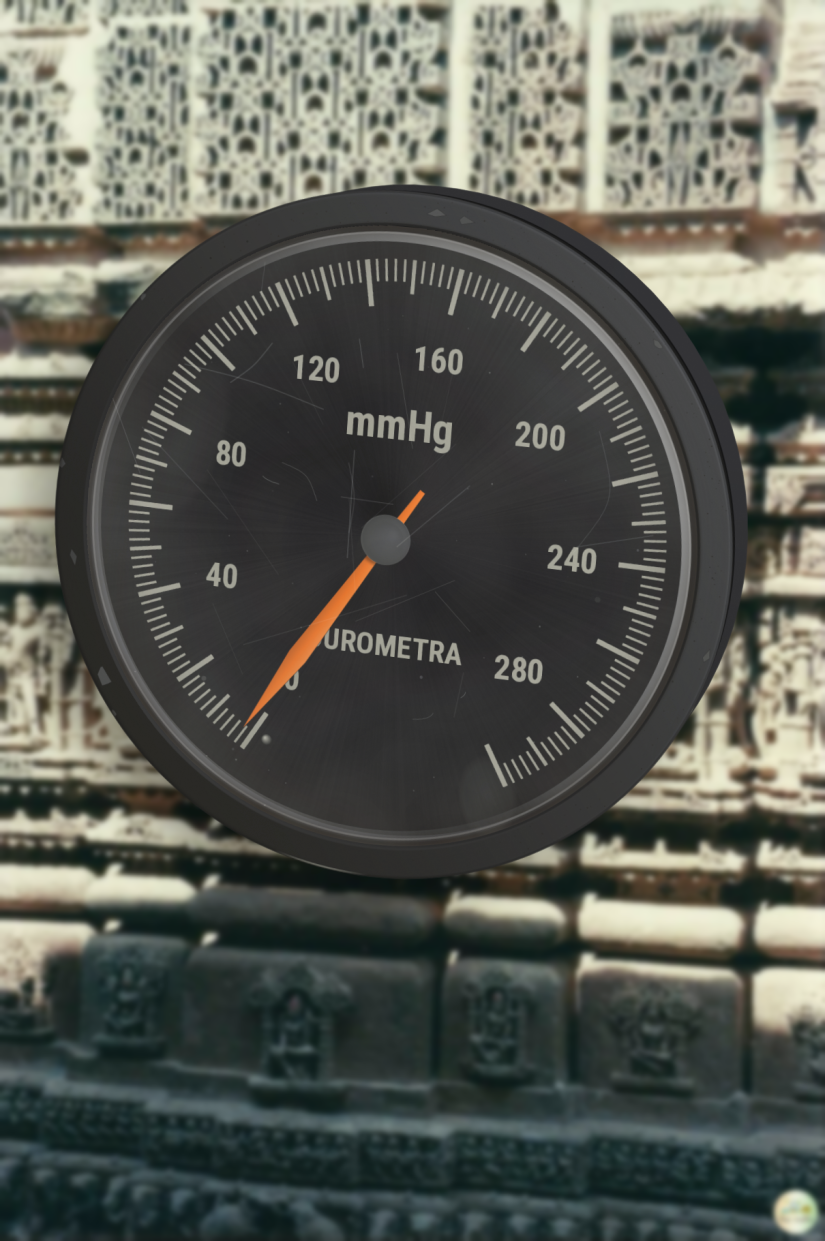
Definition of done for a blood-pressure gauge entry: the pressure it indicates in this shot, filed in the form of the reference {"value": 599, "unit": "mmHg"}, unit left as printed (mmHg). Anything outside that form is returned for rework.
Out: {"value": 2, "unit": "mmHg"}
